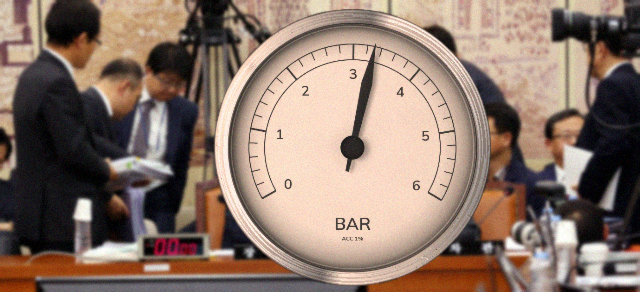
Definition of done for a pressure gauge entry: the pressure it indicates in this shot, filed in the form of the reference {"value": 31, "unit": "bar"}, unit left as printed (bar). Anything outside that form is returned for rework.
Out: {"value": 3.3, "unit": "bar"}
